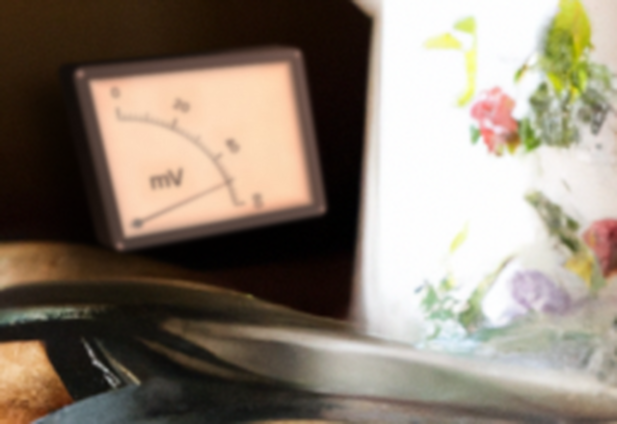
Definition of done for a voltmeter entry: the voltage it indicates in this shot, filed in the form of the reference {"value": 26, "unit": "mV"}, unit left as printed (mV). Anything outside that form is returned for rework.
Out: {"value": 50, "unit": "mV"}
